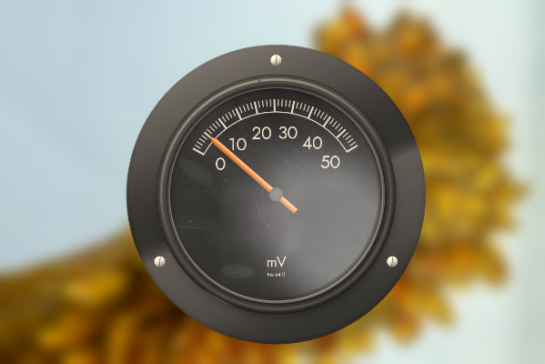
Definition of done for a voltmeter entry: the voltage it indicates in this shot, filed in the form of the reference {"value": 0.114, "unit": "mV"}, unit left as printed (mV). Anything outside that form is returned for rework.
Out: {"value": 5, "unit": "mV"}
